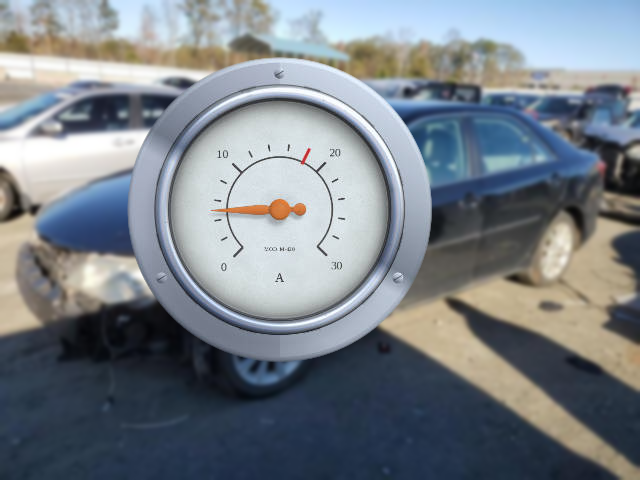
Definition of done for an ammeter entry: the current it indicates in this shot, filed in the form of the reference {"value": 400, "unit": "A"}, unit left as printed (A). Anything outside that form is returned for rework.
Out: {"value": 5, "unit": "A"}
